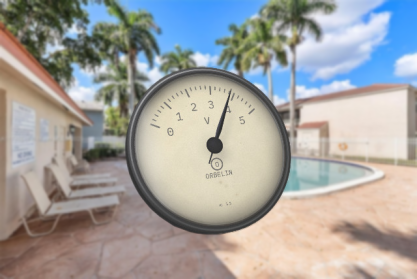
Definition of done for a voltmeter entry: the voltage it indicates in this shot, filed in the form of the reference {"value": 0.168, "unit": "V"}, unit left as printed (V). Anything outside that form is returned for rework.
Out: {"value": 3.8, "unit": "V"}
